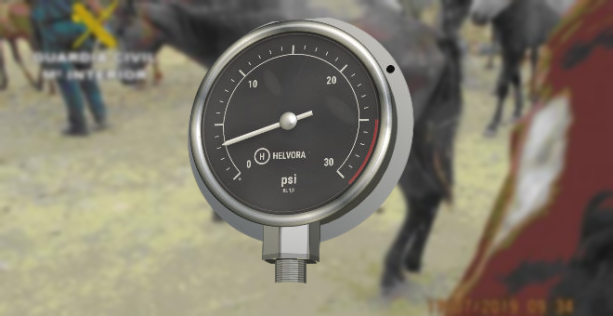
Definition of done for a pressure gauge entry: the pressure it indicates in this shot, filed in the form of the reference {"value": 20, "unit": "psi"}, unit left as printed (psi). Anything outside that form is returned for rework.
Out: {"value": 3, "unit": "psi"}
